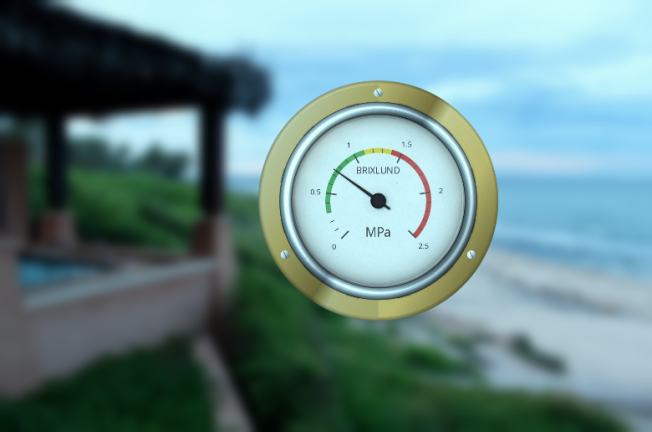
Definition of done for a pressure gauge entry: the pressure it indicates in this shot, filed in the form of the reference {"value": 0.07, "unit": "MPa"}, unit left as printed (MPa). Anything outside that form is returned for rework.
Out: {"value": 0.75, "unit": "MPa"}
